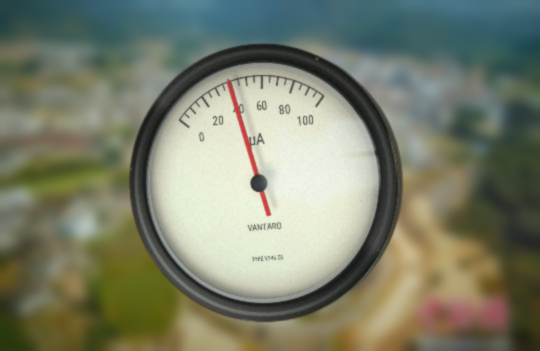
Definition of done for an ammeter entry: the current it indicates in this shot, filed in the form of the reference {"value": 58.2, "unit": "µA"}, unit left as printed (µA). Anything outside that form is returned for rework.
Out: {"value": 40, "unit": "µA"}
